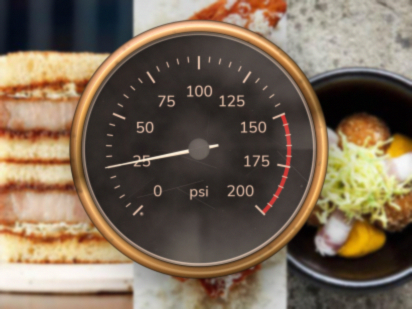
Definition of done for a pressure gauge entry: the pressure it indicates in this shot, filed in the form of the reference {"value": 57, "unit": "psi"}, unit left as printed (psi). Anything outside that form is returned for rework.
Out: {"value": 25, "unit": "psi"}
